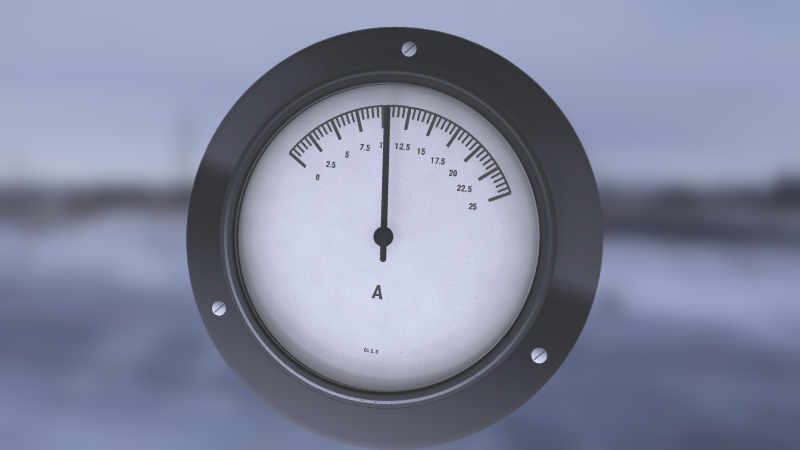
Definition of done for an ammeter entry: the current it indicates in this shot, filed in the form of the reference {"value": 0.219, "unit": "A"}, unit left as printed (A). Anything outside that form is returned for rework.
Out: {"value": 10.5, "unit": "A"}
